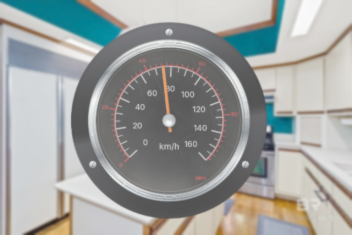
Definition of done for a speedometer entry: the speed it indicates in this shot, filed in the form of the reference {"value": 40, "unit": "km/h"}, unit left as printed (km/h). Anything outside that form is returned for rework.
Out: {"value": 75, "unit": "km/h"}
